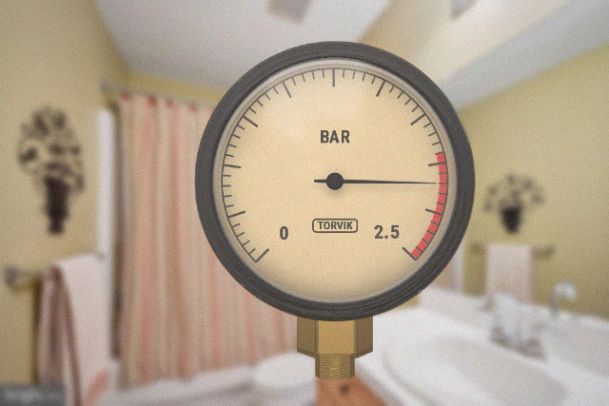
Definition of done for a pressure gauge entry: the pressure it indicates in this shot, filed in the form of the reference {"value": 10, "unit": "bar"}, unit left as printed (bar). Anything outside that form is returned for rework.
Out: {"value": 2.1, "unit": "bar"}
